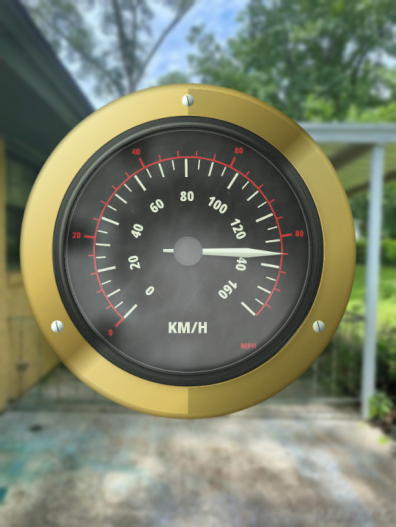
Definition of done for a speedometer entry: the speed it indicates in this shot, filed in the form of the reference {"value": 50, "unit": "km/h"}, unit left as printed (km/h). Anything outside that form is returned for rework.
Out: {"value": 135, "unit": "km/h"}
